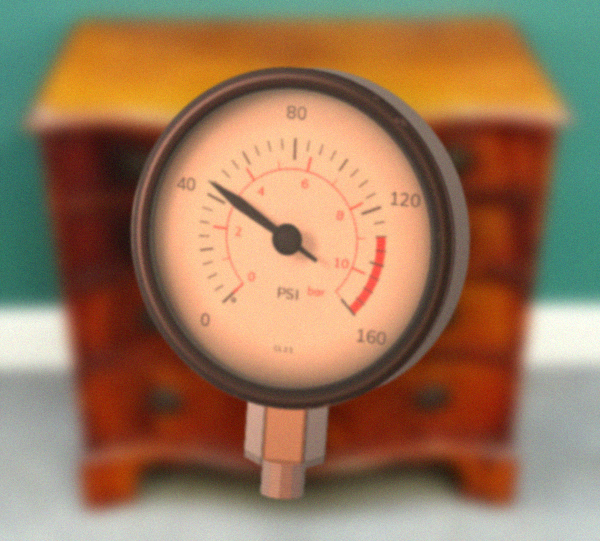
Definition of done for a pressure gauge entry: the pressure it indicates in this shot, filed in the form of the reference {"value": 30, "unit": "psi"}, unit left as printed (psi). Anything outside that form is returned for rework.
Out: {"value": 45, "unit": "psi"}
